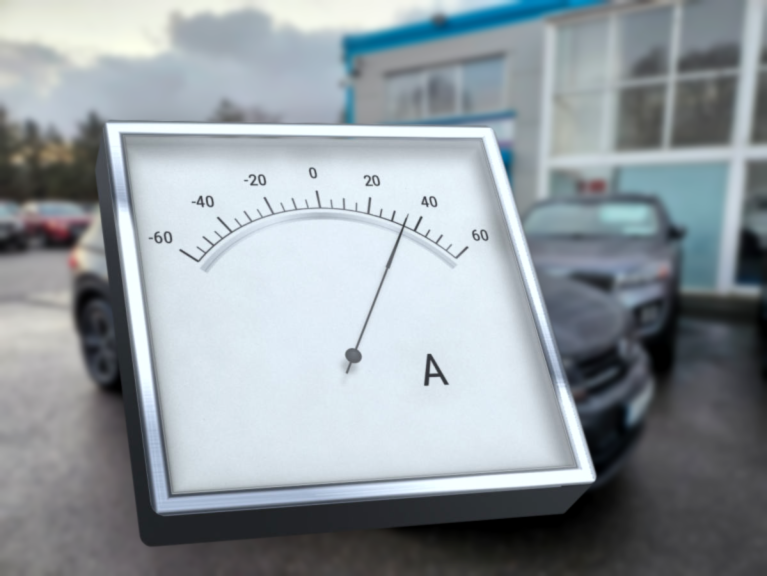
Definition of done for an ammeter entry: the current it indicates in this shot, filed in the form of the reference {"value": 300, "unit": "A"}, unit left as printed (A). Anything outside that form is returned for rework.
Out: {"value": 35, "unit": "A"}
